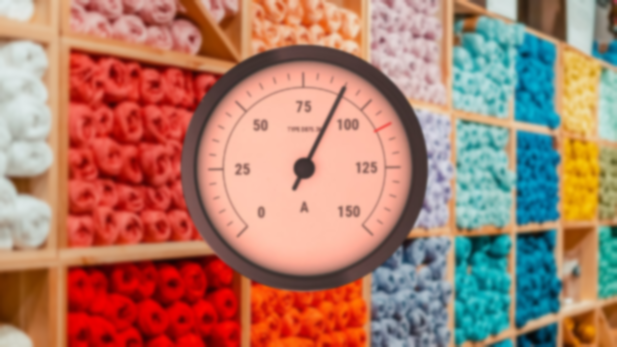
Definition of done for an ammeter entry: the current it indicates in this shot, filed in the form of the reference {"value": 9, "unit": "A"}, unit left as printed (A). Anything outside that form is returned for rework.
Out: {"value": 90, "unit": "A"}
